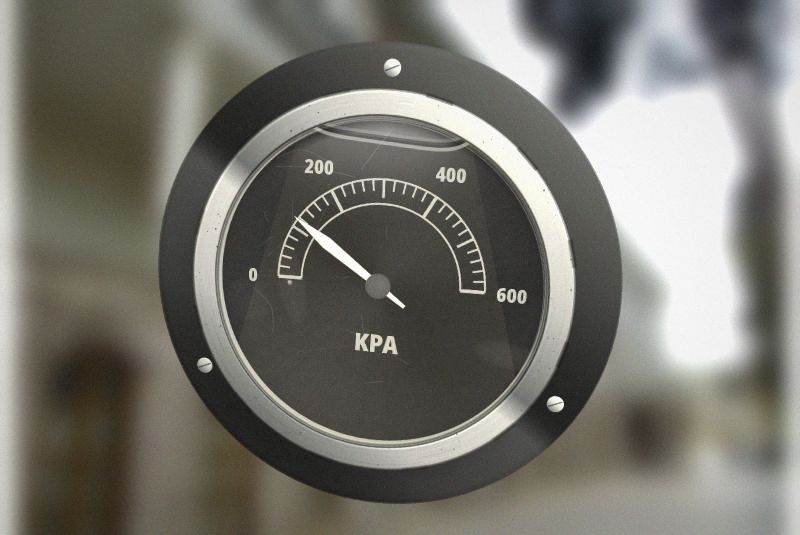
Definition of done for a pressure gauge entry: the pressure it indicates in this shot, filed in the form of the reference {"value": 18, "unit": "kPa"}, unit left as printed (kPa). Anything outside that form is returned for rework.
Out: {"value": 120, "unit": "kPa"}
